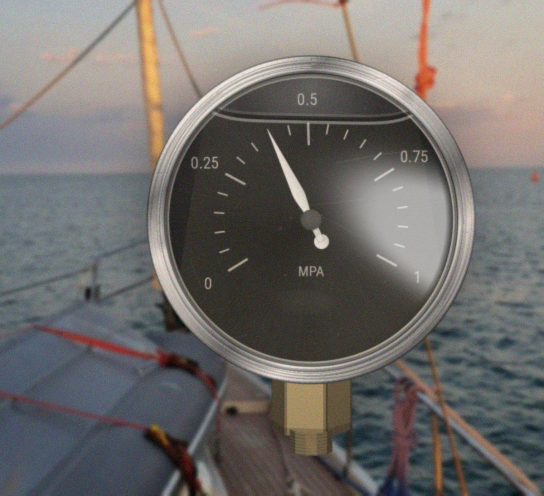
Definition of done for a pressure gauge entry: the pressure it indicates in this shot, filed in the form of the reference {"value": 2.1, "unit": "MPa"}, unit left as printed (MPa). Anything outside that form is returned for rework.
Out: {"value": 0.4, "unit": "MPa"}
